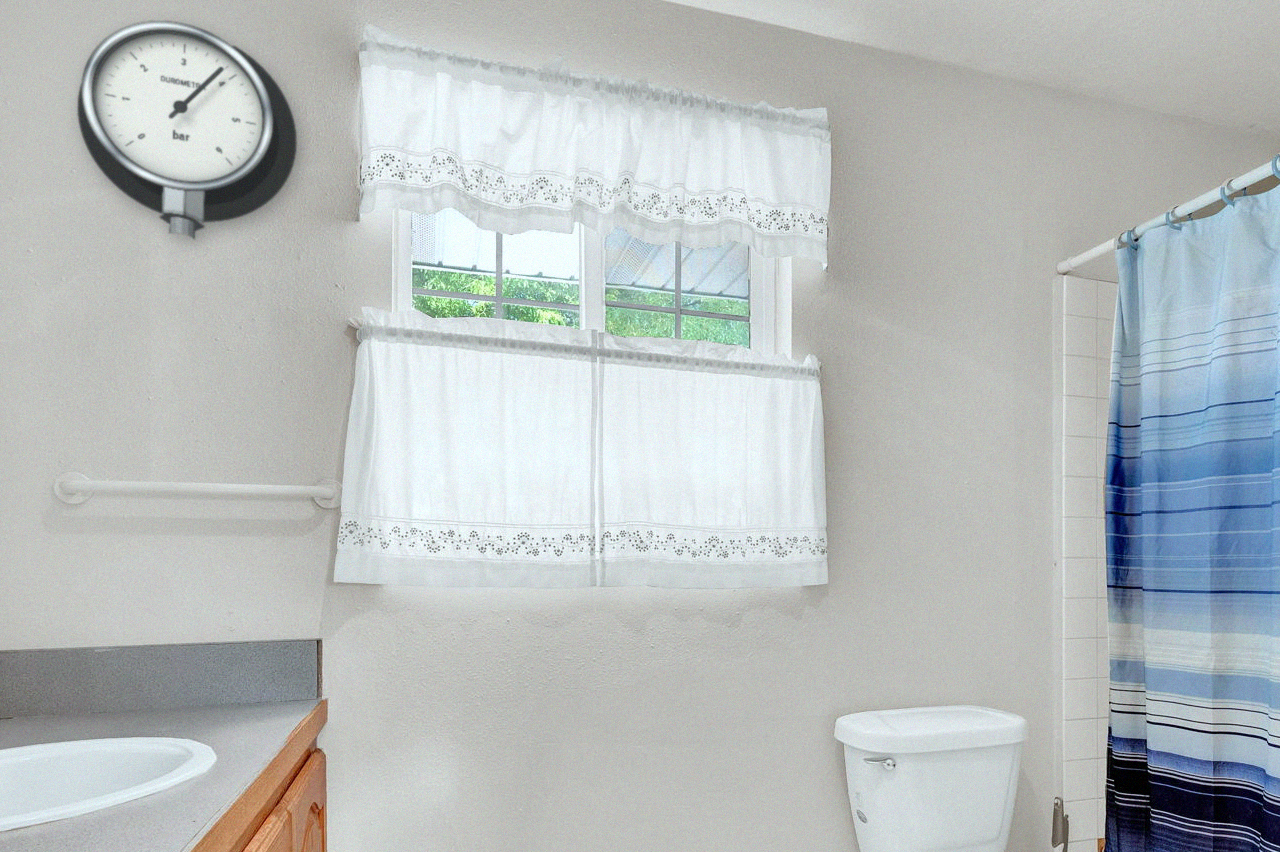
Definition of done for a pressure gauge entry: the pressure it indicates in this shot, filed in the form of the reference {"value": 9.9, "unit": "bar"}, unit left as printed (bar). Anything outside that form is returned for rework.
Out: {"value": 3.8, "unit": "bar"}
